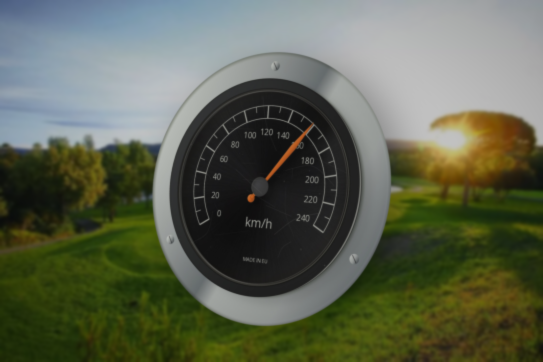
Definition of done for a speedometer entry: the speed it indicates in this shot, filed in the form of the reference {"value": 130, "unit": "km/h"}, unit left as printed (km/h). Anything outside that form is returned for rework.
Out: {"value": 160, "unit": "km/h"}
